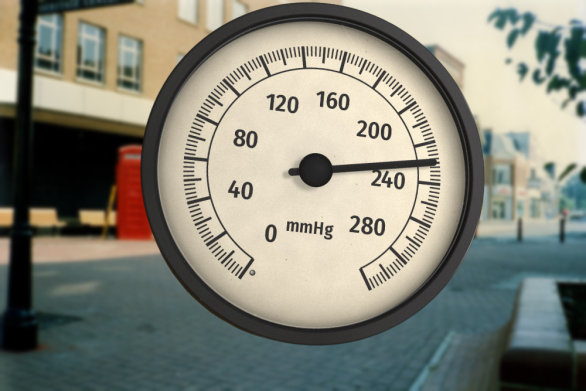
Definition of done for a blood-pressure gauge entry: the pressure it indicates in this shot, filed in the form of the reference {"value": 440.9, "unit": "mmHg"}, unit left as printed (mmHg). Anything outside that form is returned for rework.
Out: {"value": 230, "unit": "mmHg"}
